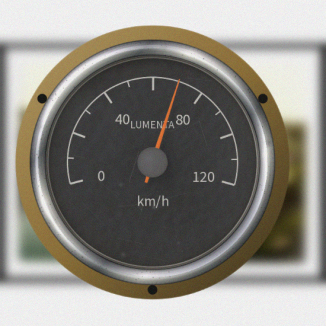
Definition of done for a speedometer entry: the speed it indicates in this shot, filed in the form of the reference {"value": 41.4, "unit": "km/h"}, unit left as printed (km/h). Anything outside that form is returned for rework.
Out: {"value": 70, "unit": "km/h"}
